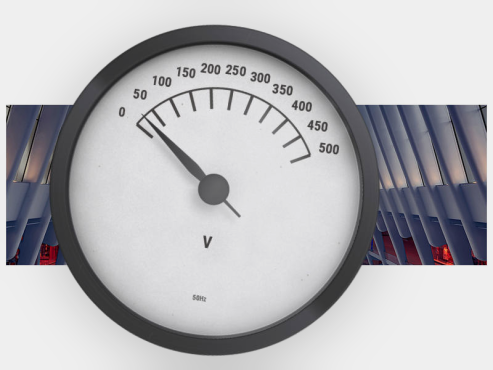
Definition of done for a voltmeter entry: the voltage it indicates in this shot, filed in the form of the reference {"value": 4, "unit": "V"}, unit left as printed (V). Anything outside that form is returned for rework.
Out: {"value": 25, "unit": "V"}
